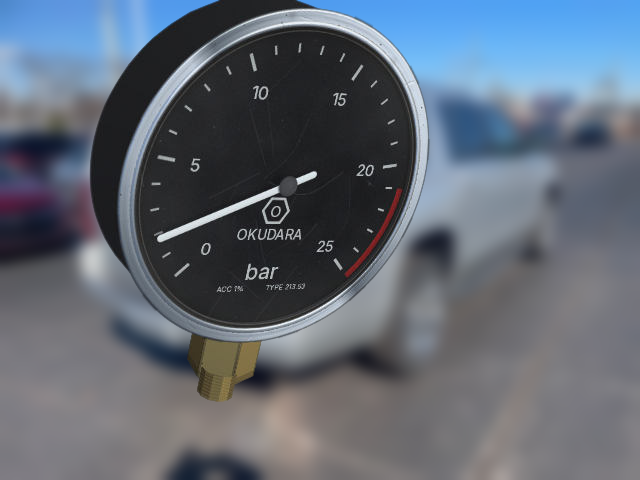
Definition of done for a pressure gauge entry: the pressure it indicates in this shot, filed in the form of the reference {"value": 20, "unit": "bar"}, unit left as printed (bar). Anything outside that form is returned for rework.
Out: {"value": 2, "unit": "bar"}
